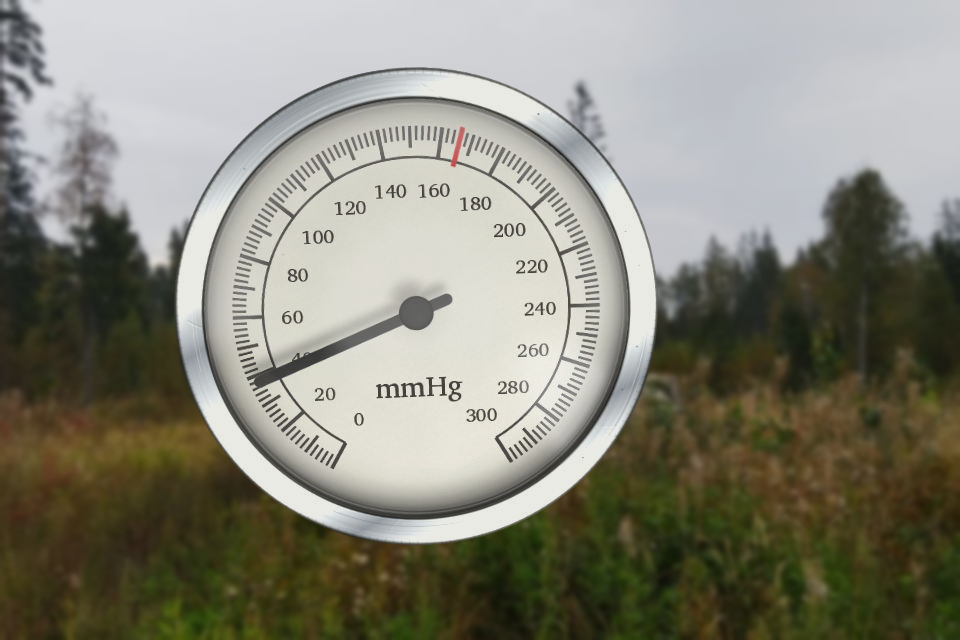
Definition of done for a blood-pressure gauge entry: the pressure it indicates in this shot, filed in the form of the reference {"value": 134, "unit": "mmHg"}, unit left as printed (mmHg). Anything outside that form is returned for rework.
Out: {"value": 38, "unit": "mmHg"}
